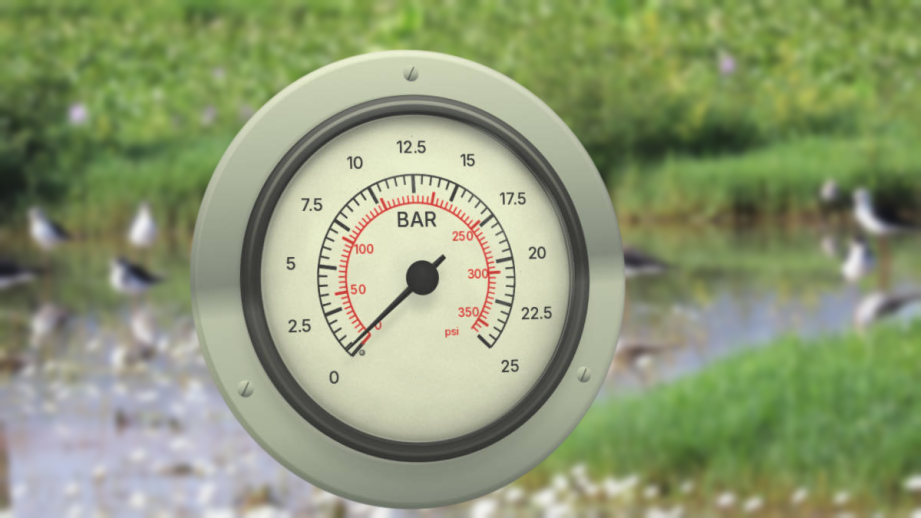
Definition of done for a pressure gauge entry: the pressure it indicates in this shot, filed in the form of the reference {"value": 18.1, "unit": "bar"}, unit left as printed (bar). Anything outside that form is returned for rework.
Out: {"value": 0.5, "unit": "bar"}
